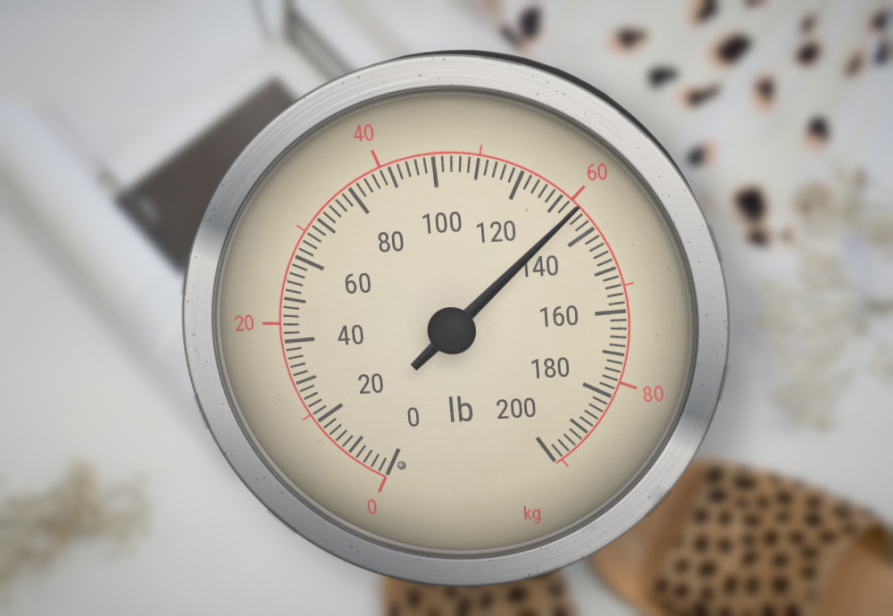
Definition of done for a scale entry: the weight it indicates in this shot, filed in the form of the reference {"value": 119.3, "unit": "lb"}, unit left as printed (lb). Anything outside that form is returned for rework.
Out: {"value": 134, "unit": "lb"}
